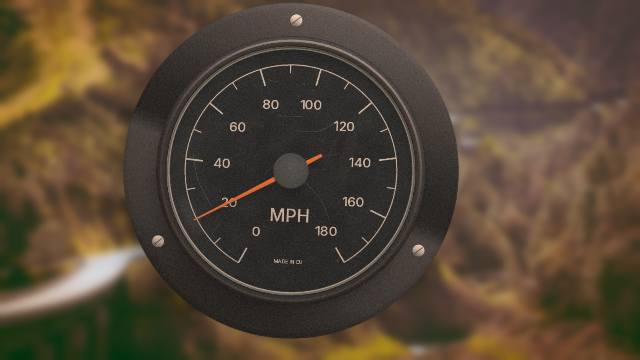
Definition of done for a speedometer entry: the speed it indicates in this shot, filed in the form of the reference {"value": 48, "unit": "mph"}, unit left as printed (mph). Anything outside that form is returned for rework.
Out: {"value": 20, "unit": "mph"}
